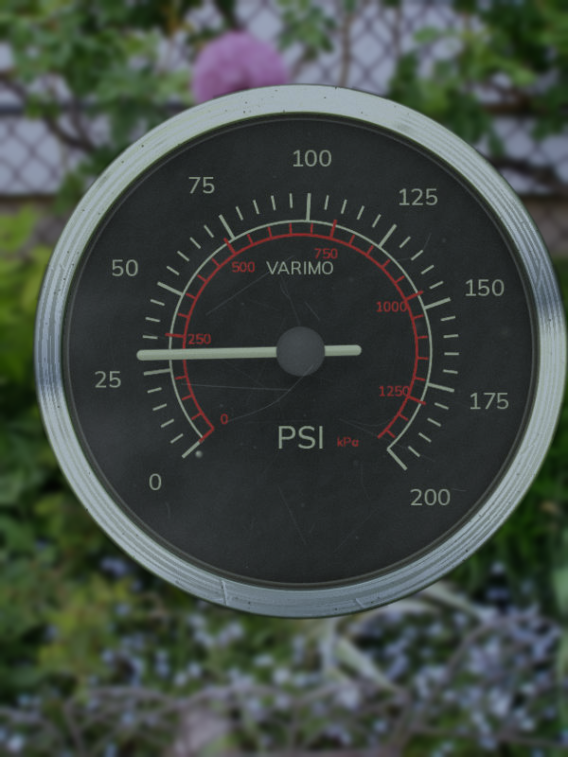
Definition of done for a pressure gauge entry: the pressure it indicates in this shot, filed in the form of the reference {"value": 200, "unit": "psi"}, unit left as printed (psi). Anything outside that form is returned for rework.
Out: {"value": 30, "unit": "psi"}
